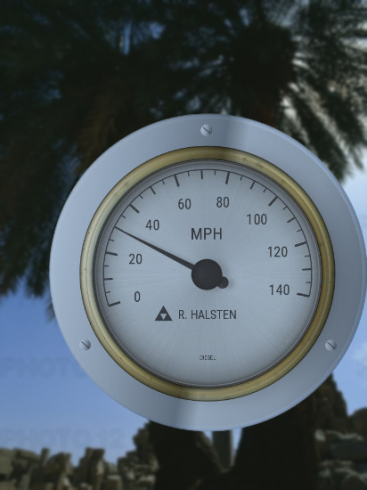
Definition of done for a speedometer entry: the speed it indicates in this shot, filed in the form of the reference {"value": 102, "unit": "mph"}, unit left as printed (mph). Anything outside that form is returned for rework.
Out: {"value": 30, "unit": "mph"}
